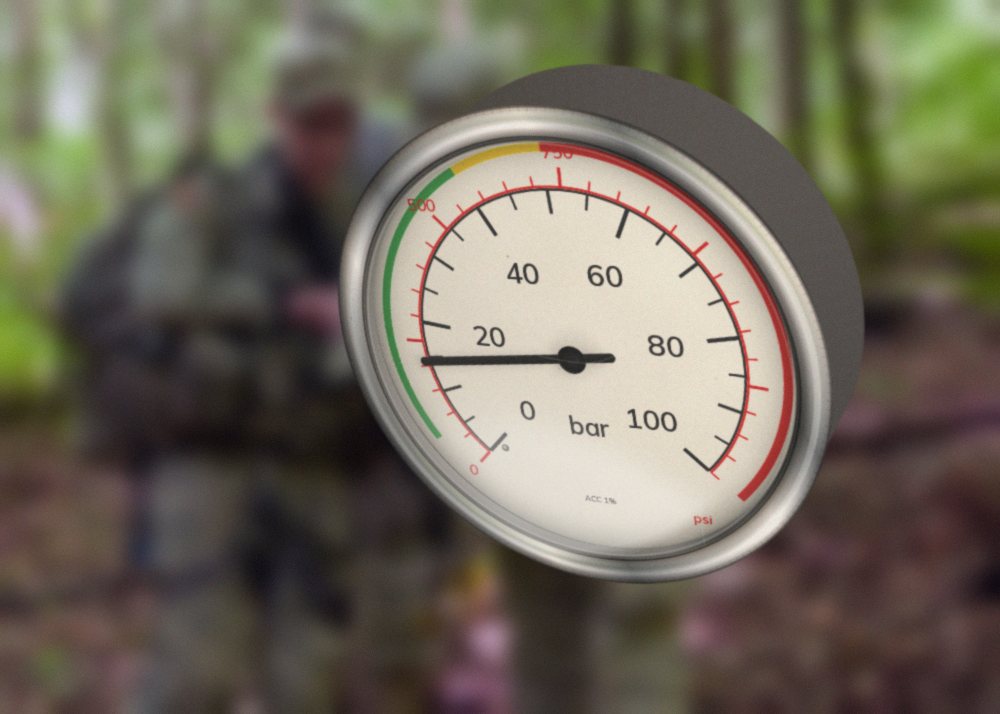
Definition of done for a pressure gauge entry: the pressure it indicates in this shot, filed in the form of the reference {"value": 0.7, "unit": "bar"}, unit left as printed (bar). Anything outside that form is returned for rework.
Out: {"value": 15, "unit": "bar"}
